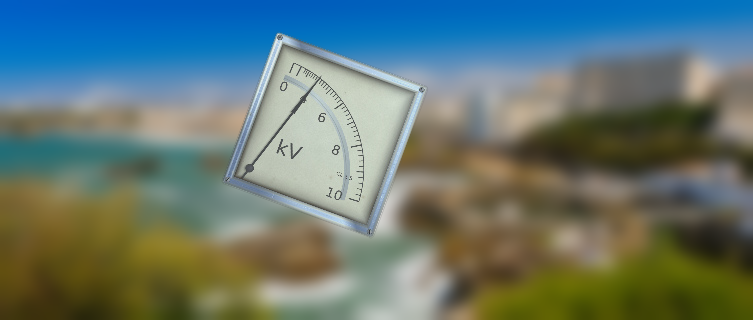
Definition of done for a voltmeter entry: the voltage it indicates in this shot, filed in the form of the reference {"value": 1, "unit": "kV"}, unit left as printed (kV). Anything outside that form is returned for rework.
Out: {"value": 4, "unit": "kV"}
